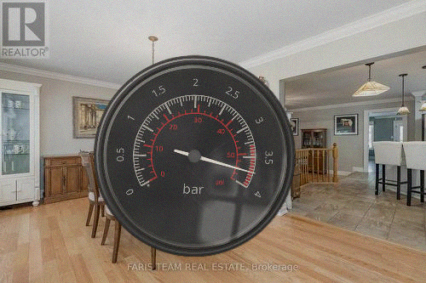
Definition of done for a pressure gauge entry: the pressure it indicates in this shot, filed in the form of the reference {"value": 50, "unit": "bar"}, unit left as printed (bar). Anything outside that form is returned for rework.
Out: {"value": 3.75, "unit": "bar"}
